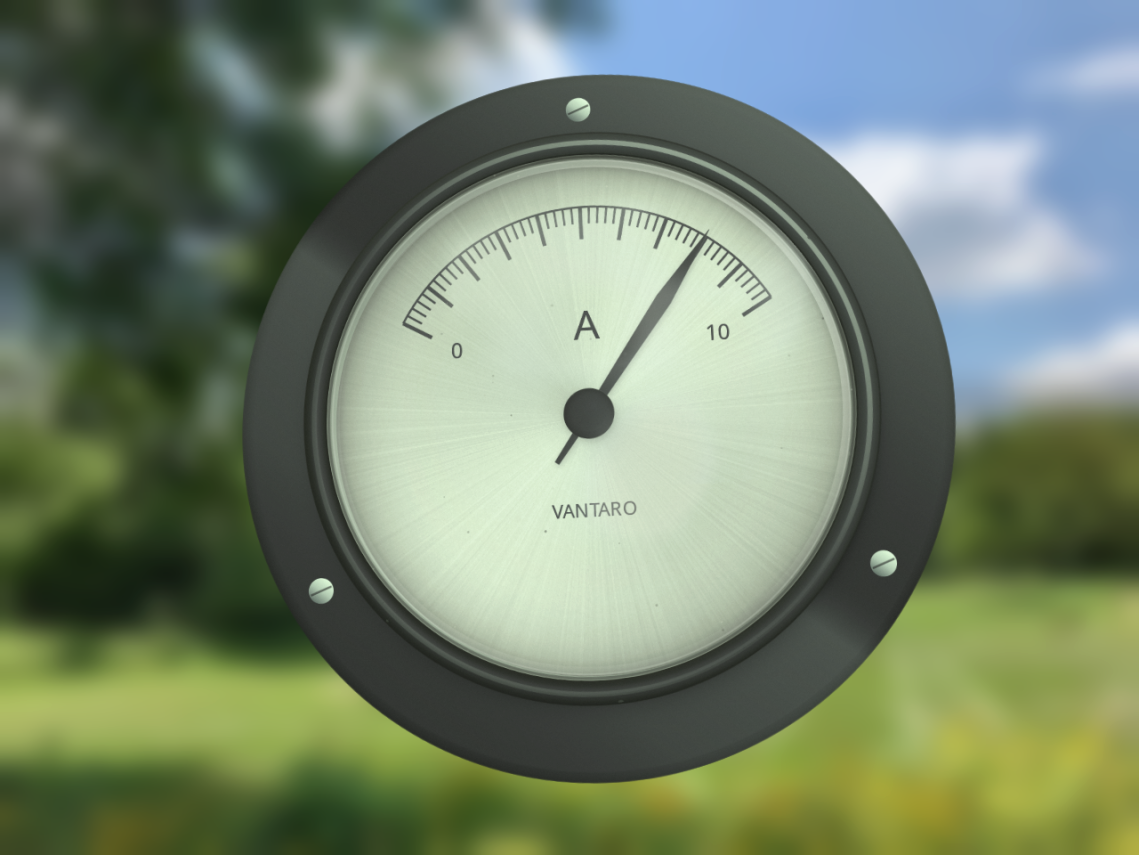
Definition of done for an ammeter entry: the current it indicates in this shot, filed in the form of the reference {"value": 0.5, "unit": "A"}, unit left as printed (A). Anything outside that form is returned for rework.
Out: {"value": 8, "unit": "A"}
